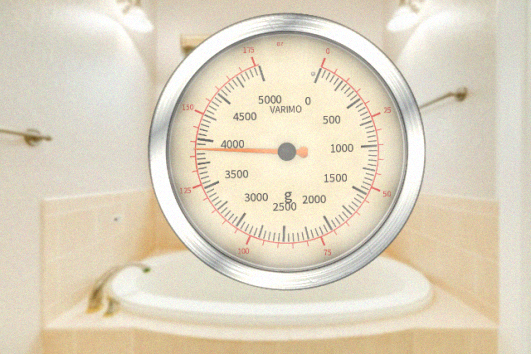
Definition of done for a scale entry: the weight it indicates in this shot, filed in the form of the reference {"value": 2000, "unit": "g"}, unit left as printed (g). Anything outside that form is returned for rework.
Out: {"value": 3900, "unit": "g"}
